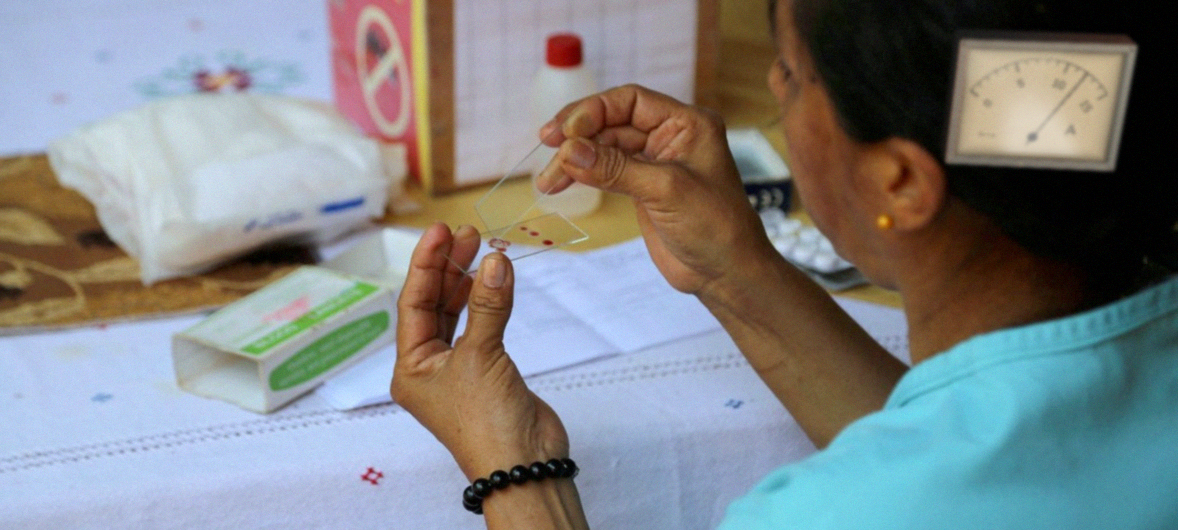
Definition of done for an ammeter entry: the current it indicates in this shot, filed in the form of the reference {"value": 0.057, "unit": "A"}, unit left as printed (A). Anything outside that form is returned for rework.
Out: {"value": 12, "unit": "A"}
